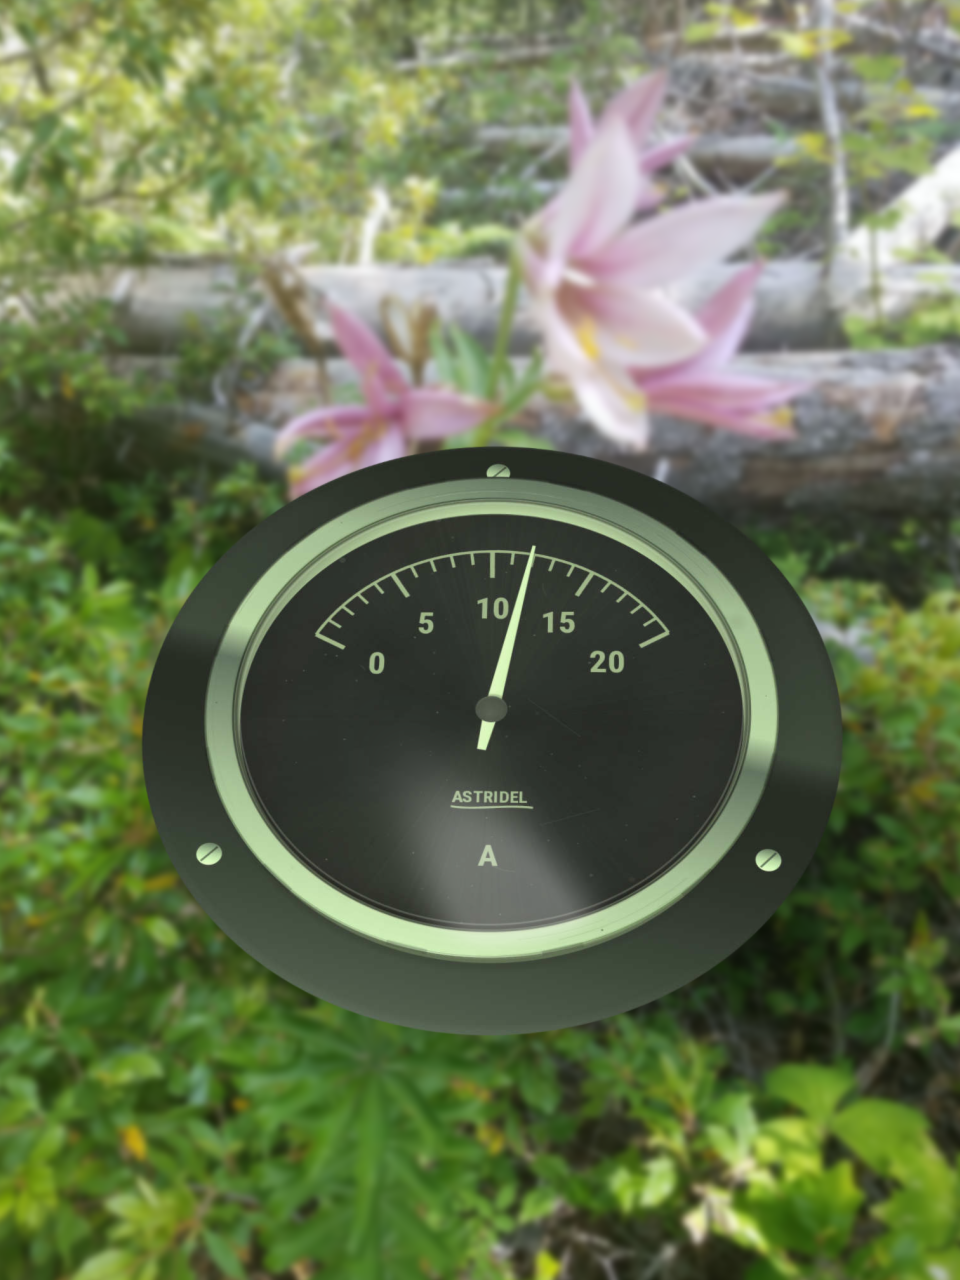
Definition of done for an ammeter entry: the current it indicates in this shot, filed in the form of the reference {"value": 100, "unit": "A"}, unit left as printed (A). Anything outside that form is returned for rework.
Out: {"value": 12, "unit": "A"}
